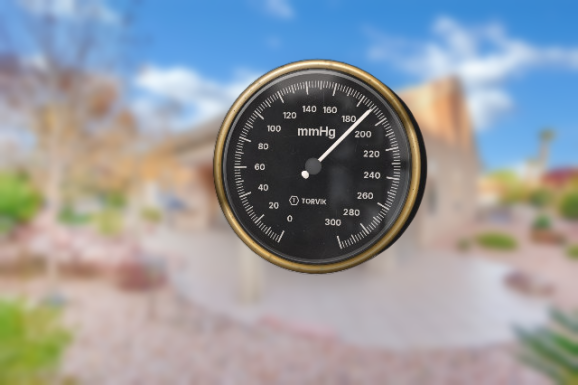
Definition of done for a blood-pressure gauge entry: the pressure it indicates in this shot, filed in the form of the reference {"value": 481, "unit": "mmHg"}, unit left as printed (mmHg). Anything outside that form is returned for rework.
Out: {"value": 190, "unit": "mmHg"}
